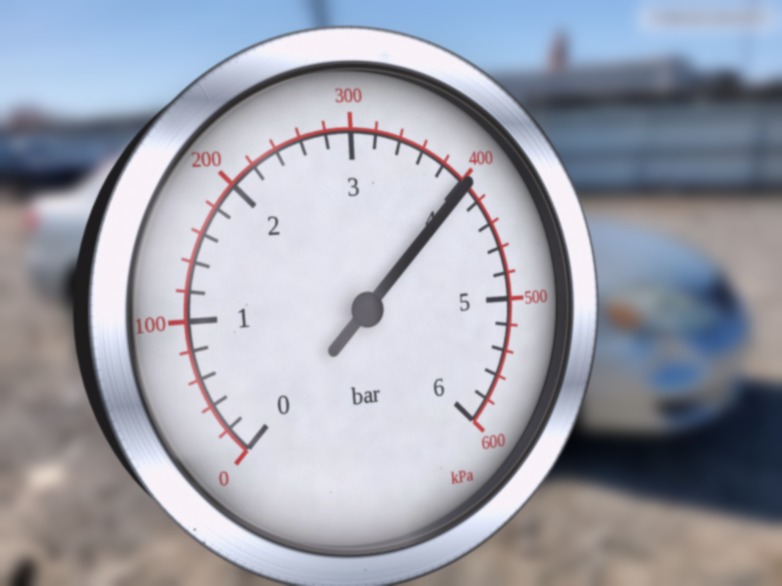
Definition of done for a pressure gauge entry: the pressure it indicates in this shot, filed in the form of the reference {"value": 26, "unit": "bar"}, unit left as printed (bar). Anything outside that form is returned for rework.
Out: {"value": 4, "unit": "bar"}
